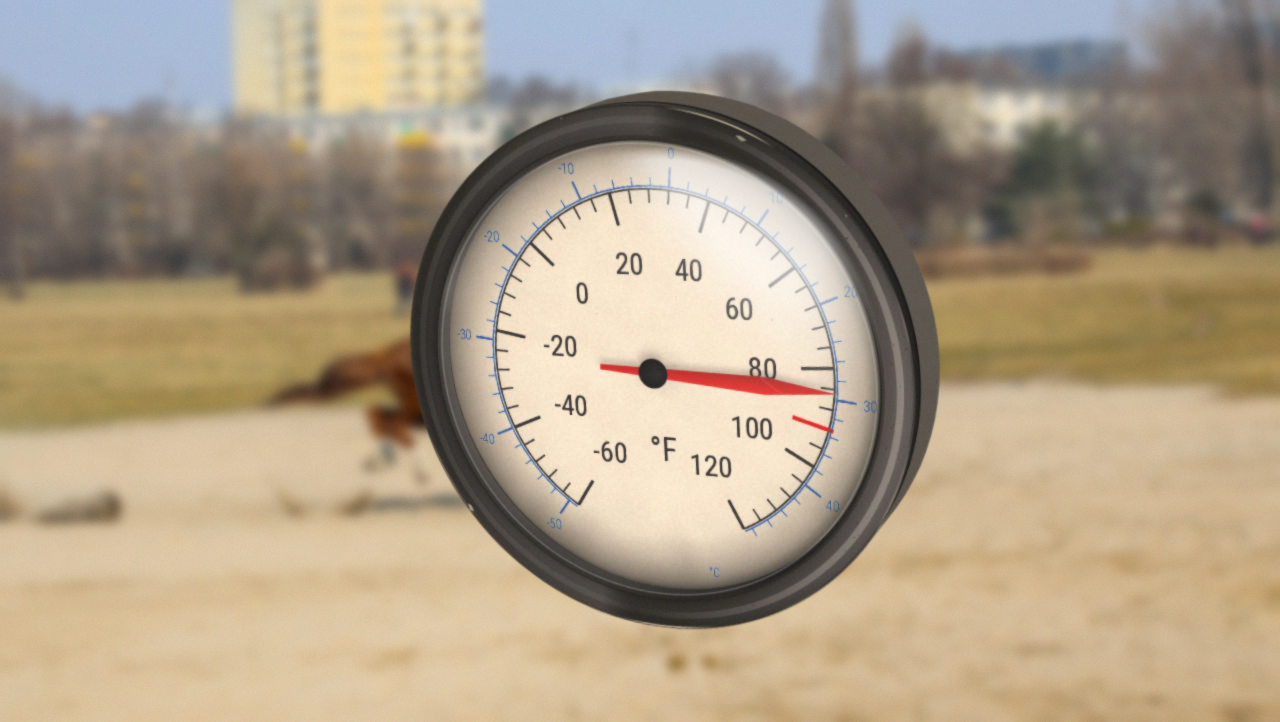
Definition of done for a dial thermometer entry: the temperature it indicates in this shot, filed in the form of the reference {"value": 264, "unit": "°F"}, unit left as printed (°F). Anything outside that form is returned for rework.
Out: {"value": 84, "unit": "°F"}
